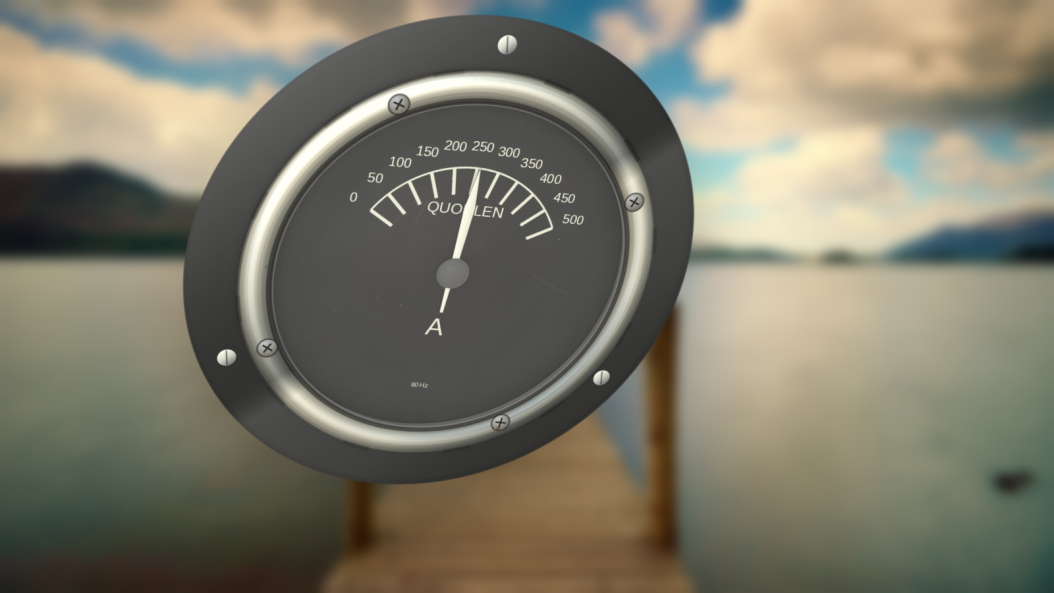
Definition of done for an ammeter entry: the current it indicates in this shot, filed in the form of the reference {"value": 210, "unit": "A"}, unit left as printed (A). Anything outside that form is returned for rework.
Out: {"value": 250, "unit": "A"}
